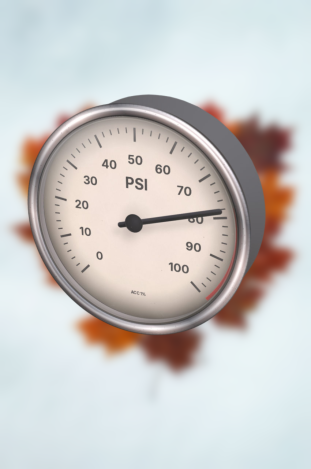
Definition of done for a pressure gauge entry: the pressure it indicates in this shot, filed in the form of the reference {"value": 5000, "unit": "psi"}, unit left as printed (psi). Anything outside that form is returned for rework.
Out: {"value": 78, "unit": "psi"}
